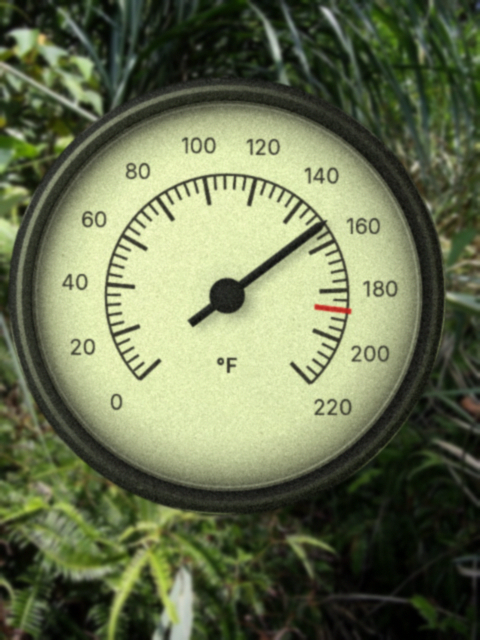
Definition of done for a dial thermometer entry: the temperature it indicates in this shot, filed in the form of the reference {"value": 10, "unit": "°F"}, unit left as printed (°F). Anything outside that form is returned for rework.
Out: {"value": 152, "unit": "°F"}
